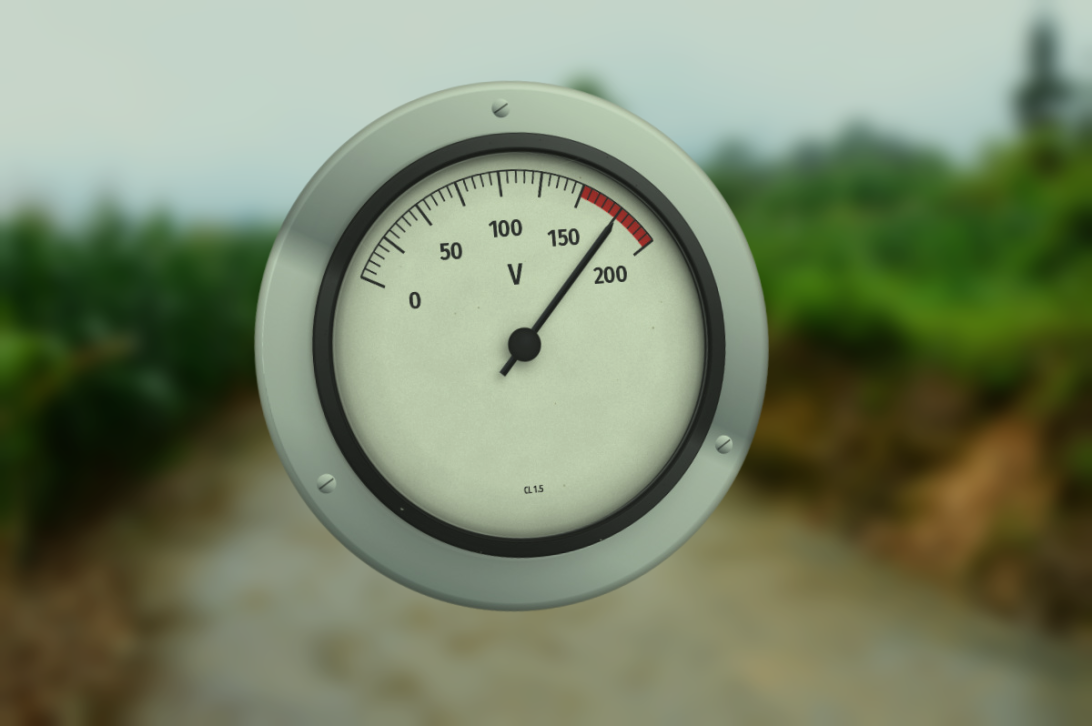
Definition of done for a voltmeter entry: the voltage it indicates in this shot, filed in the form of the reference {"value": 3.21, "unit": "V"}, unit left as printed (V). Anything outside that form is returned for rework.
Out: {"value": 175, "unit": "V"}
